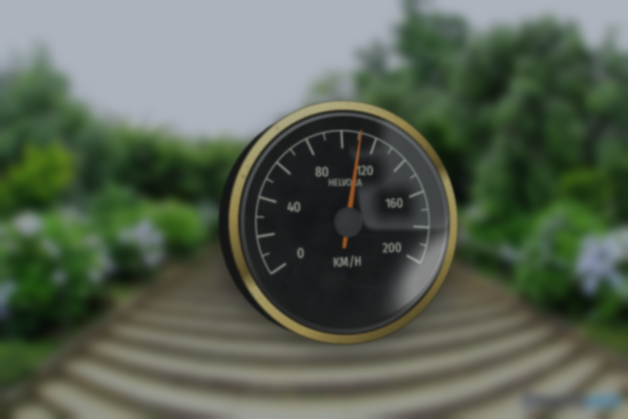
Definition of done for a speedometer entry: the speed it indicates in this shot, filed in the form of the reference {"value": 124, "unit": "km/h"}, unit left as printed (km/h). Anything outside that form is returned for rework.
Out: {"value": 110, "unit": "km/h"}
